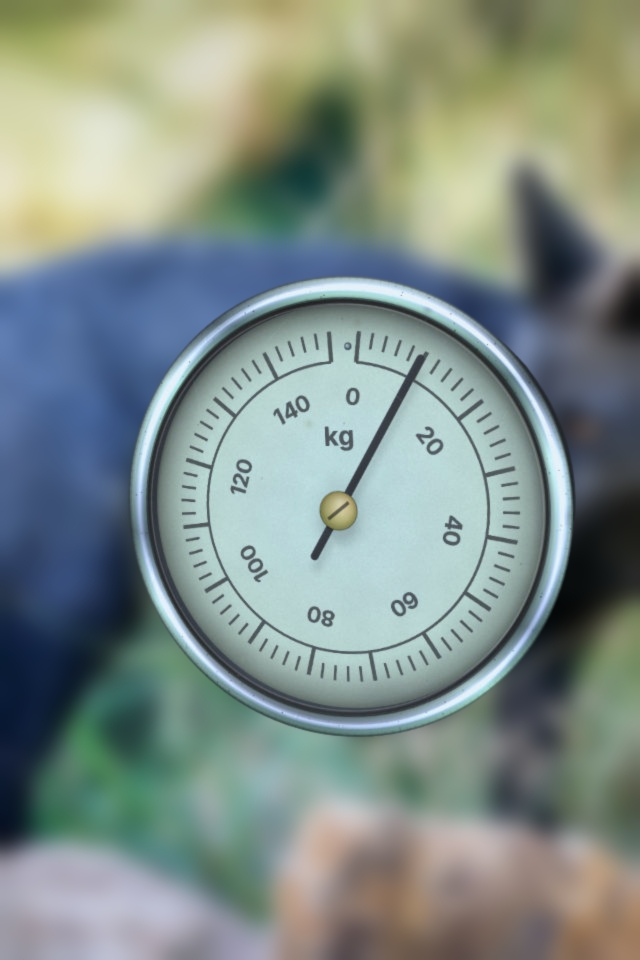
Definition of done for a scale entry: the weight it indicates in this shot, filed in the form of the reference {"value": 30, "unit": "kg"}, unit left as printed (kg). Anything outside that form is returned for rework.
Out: {"value": 10, "unit": "kg"}
